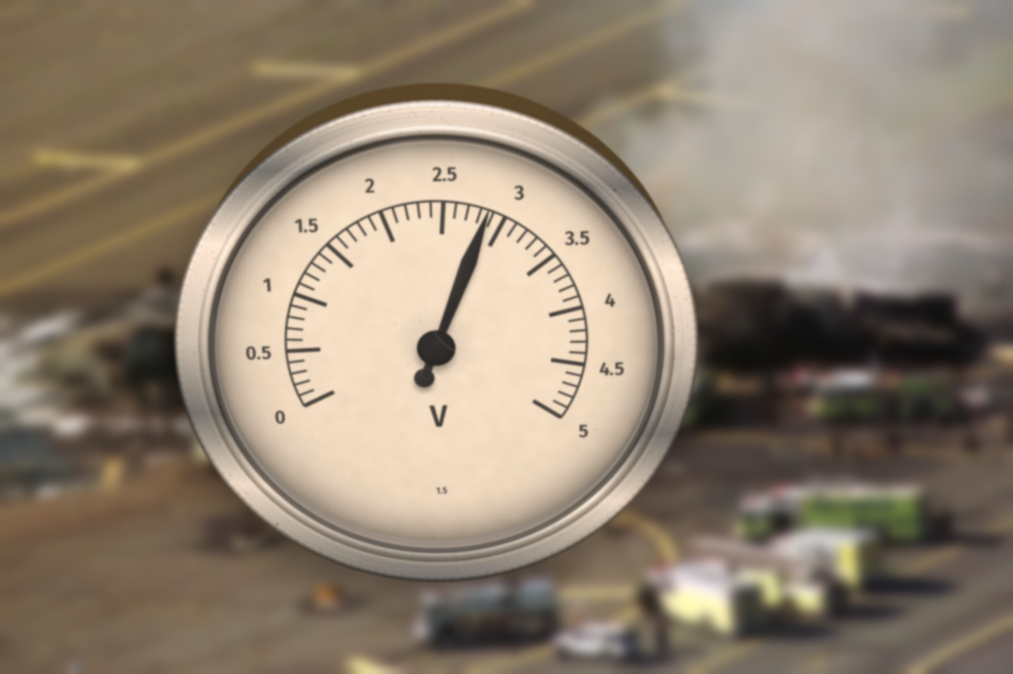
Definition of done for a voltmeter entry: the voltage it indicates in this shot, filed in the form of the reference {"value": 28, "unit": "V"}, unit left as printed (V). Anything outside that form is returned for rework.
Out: {"value": 2.85, "unit": "V"}
